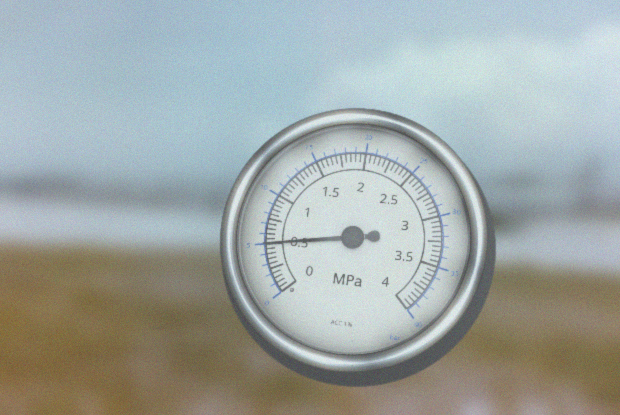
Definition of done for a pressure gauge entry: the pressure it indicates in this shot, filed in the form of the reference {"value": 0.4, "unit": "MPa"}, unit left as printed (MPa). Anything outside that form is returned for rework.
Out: {"value": 0.5, "unit": "MPa"}
